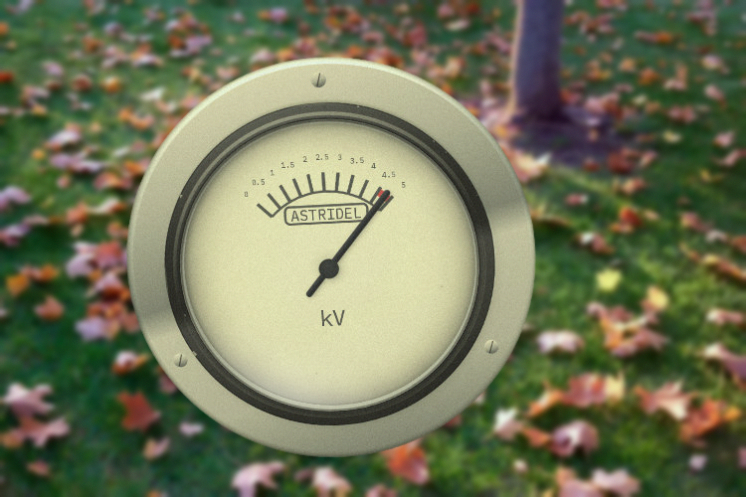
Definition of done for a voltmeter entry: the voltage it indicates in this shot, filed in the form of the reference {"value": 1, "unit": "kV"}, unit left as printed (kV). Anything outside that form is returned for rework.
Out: {"value": 4.75, "unit": "kV"}
